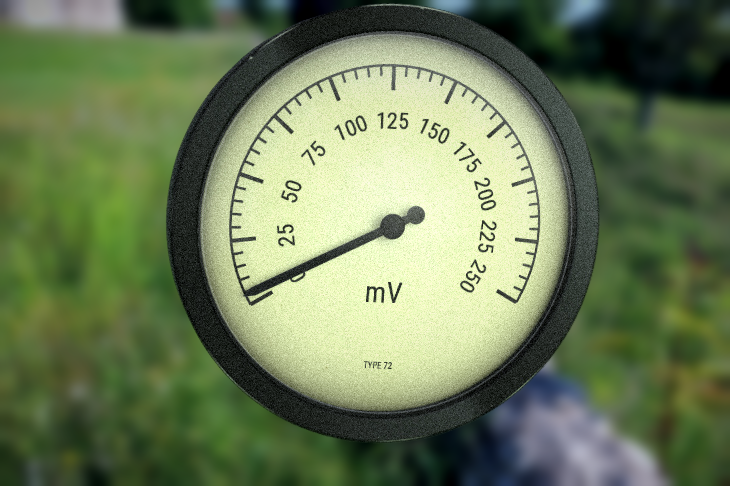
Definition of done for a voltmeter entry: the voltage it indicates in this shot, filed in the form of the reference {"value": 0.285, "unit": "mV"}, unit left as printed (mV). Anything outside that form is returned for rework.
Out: {"value": 5, "unit": "mV"}
